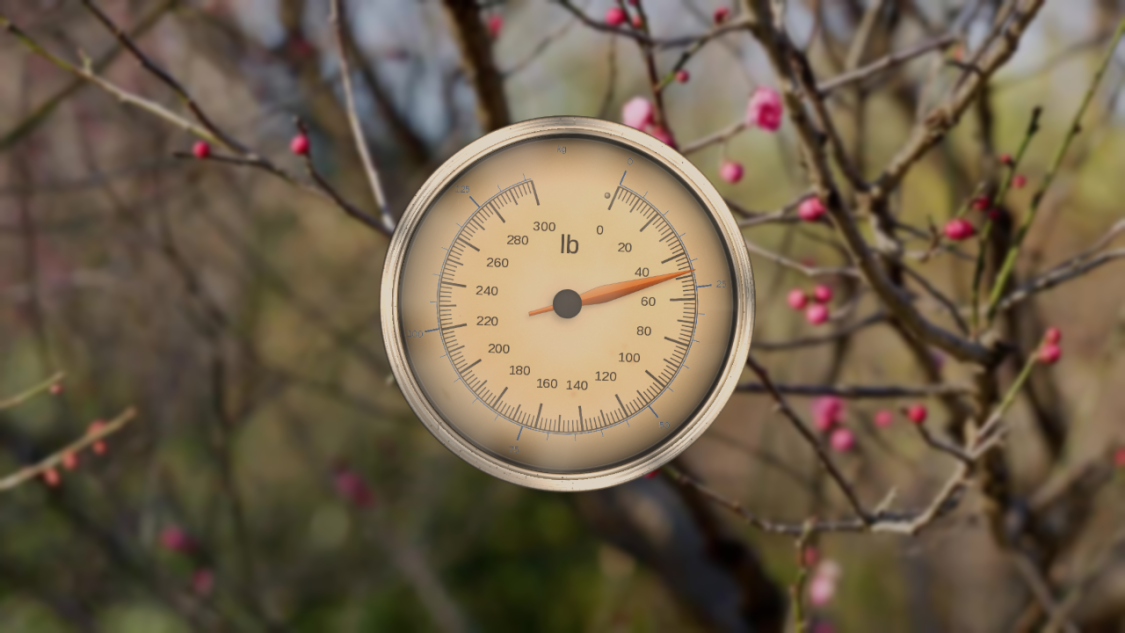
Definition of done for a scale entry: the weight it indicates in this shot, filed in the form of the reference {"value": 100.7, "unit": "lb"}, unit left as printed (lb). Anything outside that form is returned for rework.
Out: {"value": 48, "unit": "lb"}
